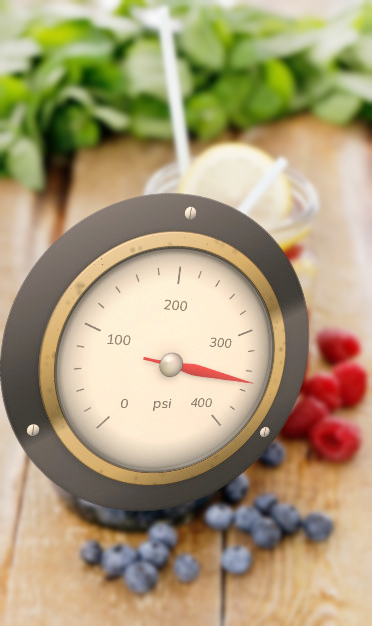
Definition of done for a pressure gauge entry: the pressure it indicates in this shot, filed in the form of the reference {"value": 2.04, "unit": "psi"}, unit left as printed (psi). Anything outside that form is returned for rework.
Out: {"value": 350, "unit": "psi"}
